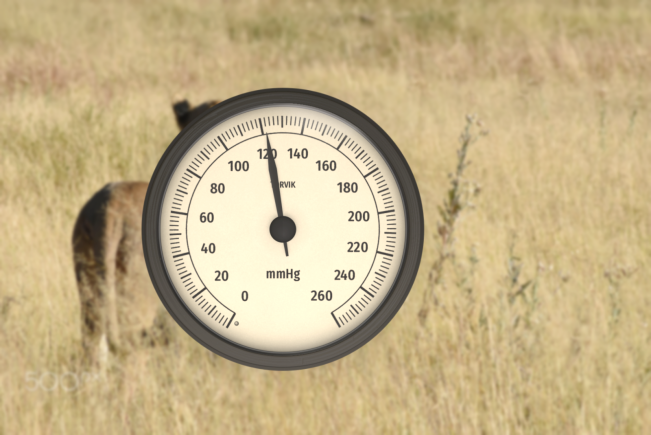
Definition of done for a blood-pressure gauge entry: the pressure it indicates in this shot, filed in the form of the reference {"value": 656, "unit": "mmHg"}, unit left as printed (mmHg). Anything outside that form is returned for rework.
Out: {"value": 122, "unit": "mmHg"}
